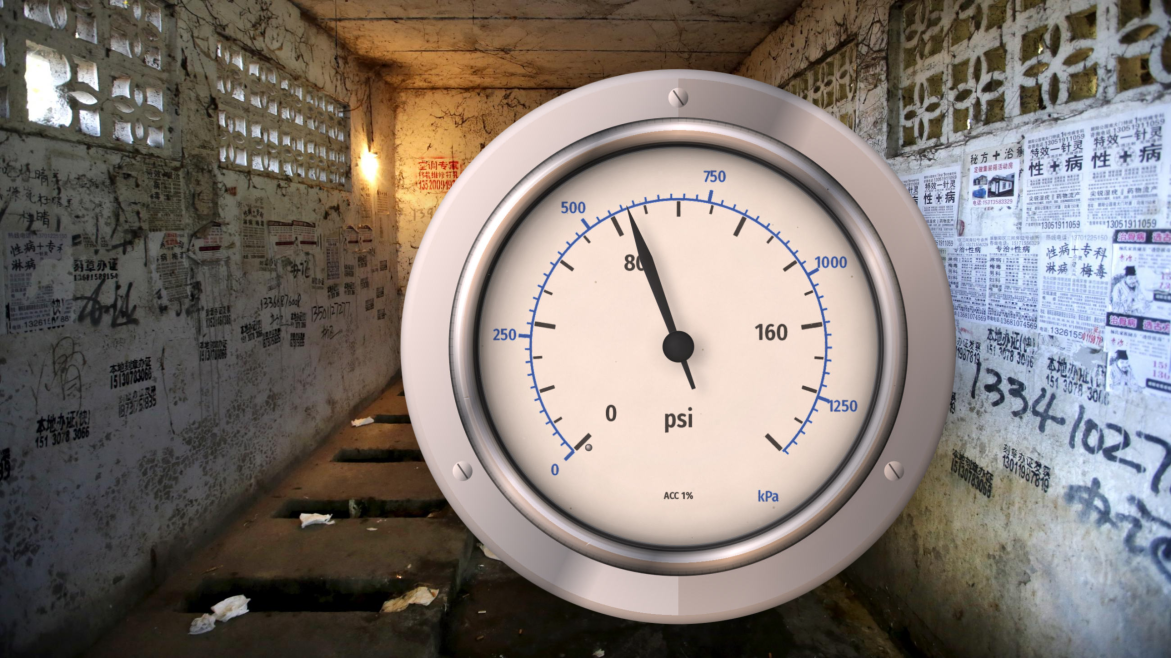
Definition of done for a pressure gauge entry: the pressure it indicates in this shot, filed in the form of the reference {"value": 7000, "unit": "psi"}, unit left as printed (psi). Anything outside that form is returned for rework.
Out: {"value": 85, "unit": "psi"}
